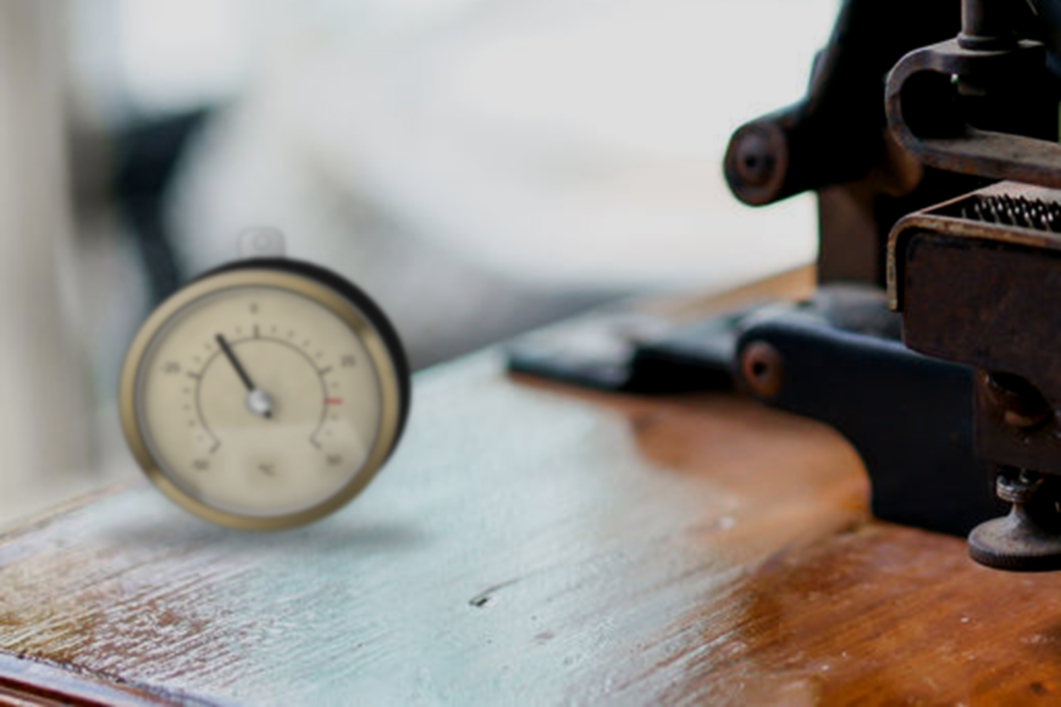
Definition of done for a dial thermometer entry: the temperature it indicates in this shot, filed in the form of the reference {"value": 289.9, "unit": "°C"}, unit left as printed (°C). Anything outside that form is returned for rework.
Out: {"value": -10, "unit": "°C"}
